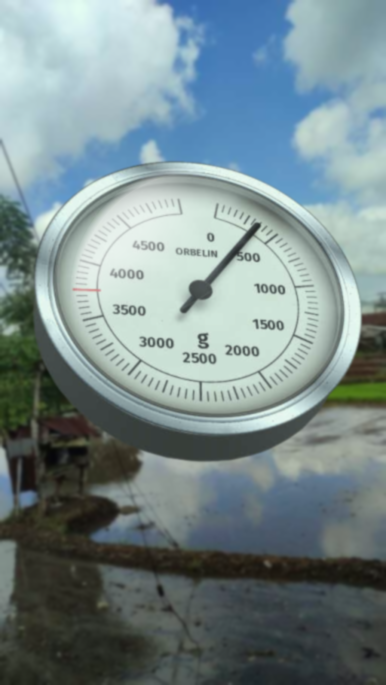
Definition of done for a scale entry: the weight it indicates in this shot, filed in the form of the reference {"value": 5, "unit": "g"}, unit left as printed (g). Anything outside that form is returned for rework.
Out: {"value": 350, "unit": "g"}
